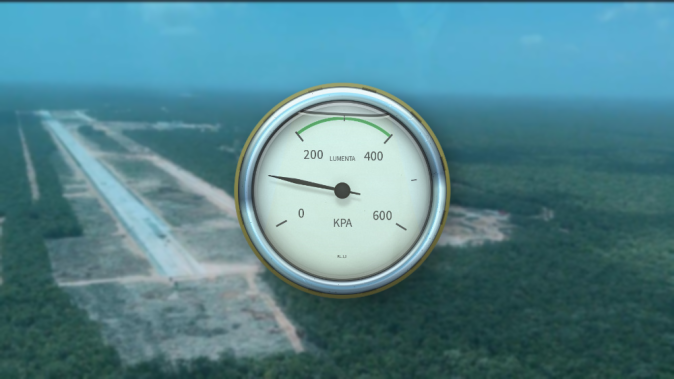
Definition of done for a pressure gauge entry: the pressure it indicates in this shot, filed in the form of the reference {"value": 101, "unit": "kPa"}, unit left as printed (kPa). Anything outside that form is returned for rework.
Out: {"value": 100, "unit": "kPa"}
